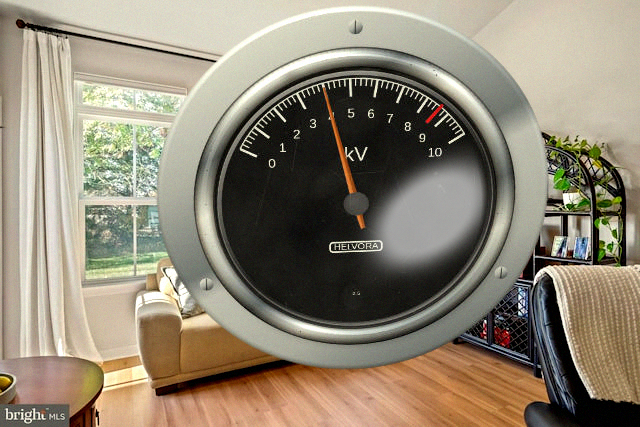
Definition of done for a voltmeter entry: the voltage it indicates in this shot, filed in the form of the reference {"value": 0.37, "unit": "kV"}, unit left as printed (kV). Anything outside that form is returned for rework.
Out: {"value": 4, "unit": "kV"}
